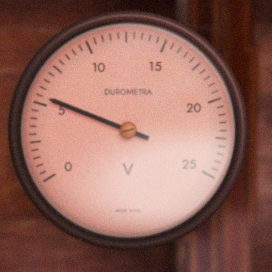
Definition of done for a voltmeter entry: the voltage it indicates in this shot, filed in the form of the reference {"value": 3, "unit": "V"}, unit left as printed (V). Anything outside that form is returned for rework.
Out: {"value": 5.5, "unit": "V"}
